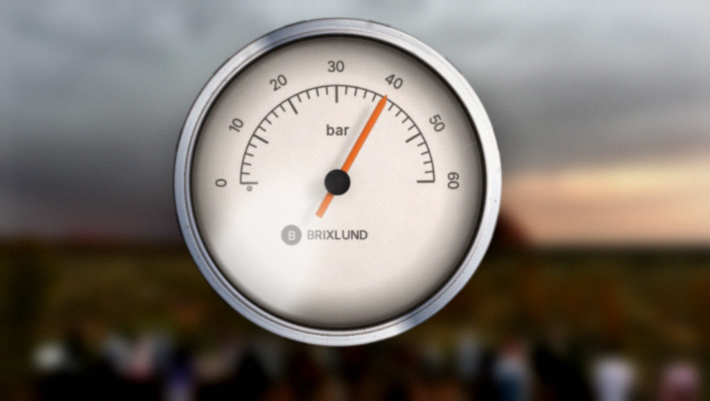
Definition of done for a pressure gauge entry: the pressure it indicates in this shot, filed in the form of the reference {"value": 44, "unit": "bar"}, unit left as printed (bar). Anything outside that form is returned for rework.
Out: {"value": 40, "unit": "bar"}
